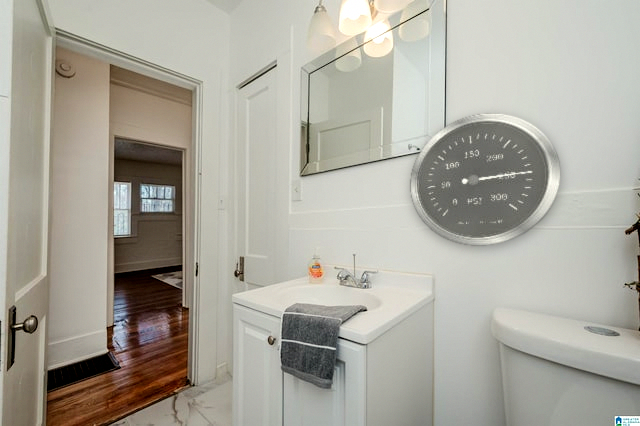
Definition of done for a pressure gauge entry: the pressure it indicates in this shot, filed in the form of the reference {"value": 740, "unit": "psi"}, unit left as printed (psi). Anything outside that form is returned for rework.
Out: {"value": 250, "unit": "psi"}
